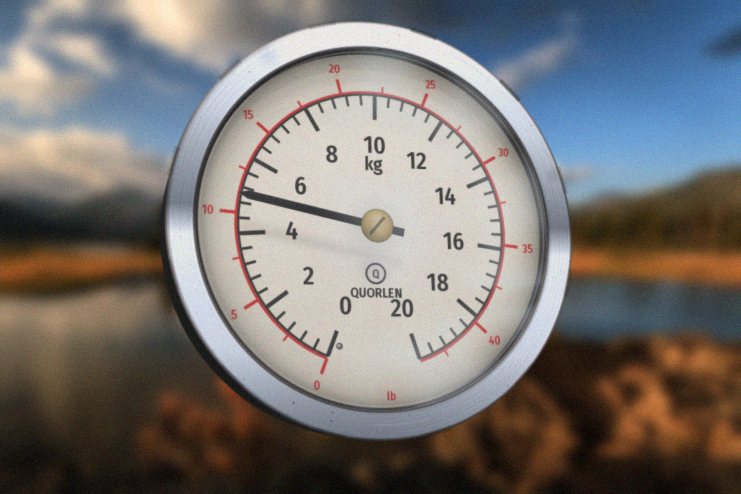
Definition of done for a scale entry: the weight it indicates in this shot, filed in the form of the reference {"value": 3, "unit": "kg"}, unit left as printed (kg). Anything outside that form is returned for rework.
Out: {"value": 5, "unit": "kg"}
